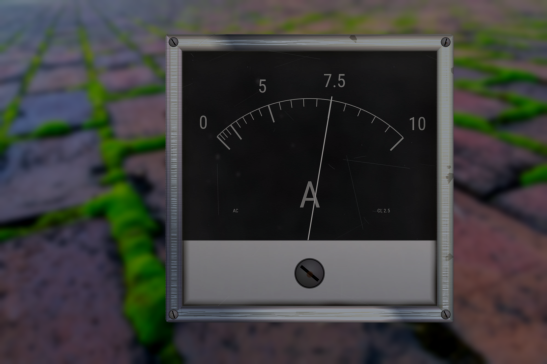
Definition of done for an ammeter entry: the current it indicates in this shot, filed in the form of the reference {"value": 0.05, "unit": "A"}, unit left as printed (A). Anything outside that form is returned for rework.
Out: {"value": 7.5, "unit": "A"}
